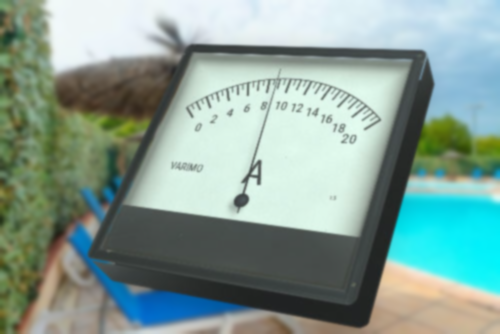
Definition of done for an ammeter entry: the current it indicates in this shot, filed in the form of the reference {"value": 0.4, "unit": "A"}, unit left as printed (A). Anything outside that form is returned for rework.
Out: {"value": 9, "unit": "A"}
